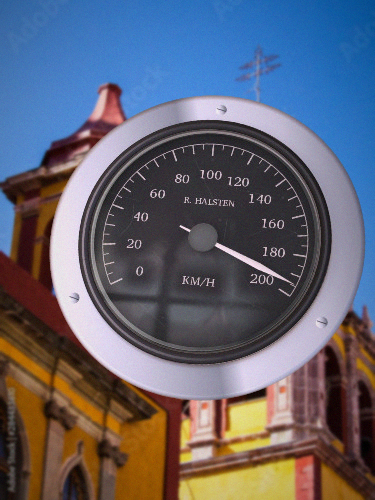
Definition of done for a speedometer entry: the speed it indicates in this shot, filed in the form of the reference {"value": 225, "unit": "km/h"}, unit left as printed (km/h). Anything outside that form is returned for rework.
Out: {"value": 195, "unit": "km/h"}
